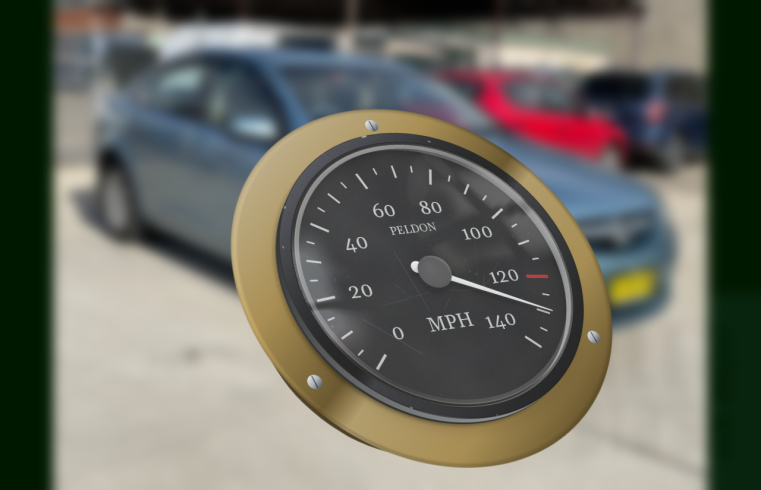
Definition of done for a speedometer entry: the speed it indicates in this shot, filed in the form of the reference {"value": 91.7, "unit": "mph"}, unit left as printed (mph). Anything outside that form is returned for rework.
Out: {"value": 130, "unit": "mph"}
